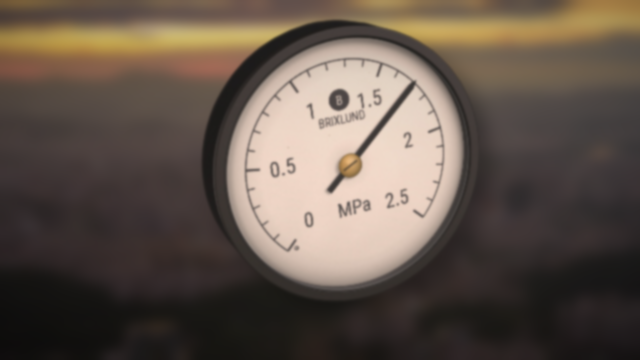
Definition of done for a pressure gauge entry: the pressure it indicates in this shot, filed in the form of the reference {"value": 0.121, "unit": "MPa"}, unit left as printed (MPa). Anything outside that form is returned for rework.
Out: {"value": 1.7, "unit": "MPa"}
